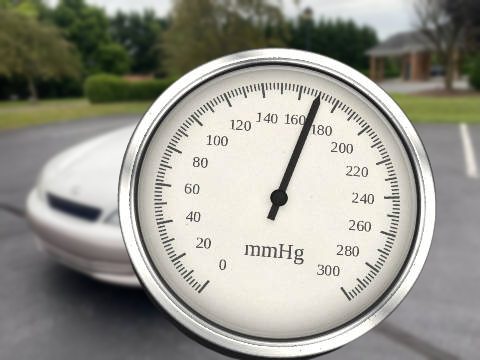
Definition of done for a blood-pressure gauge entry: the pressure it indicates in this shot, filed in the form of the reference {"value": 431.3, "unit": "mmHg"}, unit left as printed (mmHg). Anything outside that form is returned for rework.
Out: {"value": 170, "unit": "mmHg"}
